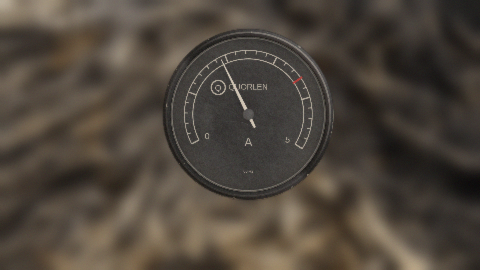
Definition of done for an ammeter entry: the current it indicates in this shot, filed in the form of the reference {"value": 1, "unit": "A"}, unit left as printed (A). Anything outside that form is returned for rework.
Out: {"value": 1.9, "unit": "A"}
